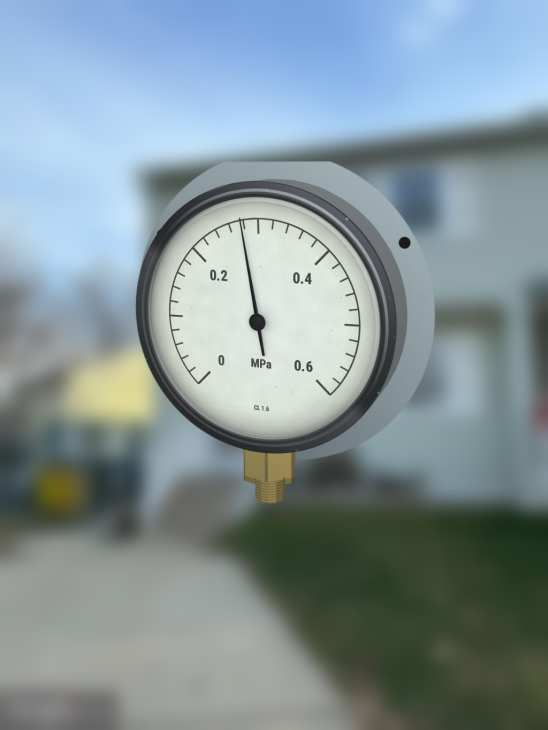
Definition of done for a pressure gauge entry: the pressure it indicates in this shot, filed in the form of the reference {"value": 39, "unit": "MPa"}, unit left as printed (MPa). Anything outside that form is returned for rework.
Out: {"value": 0.28, "unit": "MPa"}
